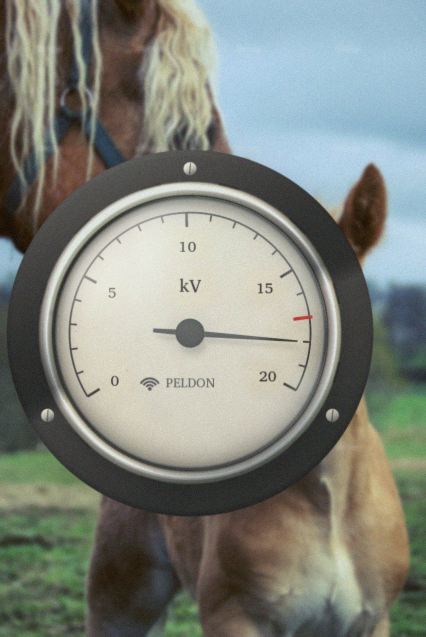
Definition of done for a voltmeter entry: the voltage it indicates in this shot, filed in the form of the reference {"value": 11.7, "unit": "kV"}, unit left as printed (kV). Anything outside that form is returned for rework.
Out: {"value": 18, "unit": "kV"}
